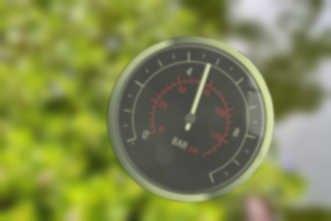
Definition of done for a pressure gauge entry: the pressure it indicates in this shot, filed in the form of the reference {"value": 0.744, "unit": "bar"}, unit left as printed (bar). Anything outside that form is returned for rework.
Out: {"value": 4.75, "unit": "bar"}
